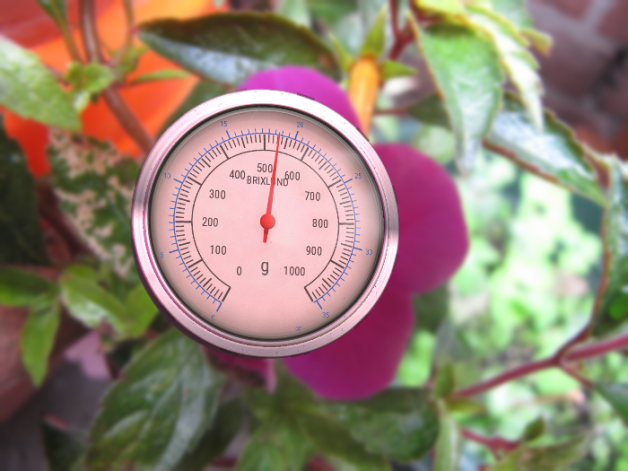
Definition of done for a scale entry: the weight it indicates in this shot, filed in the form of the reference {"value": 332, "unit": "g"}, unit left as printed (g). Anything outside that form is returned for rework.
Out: {"value": 530, "unit": "g"}
